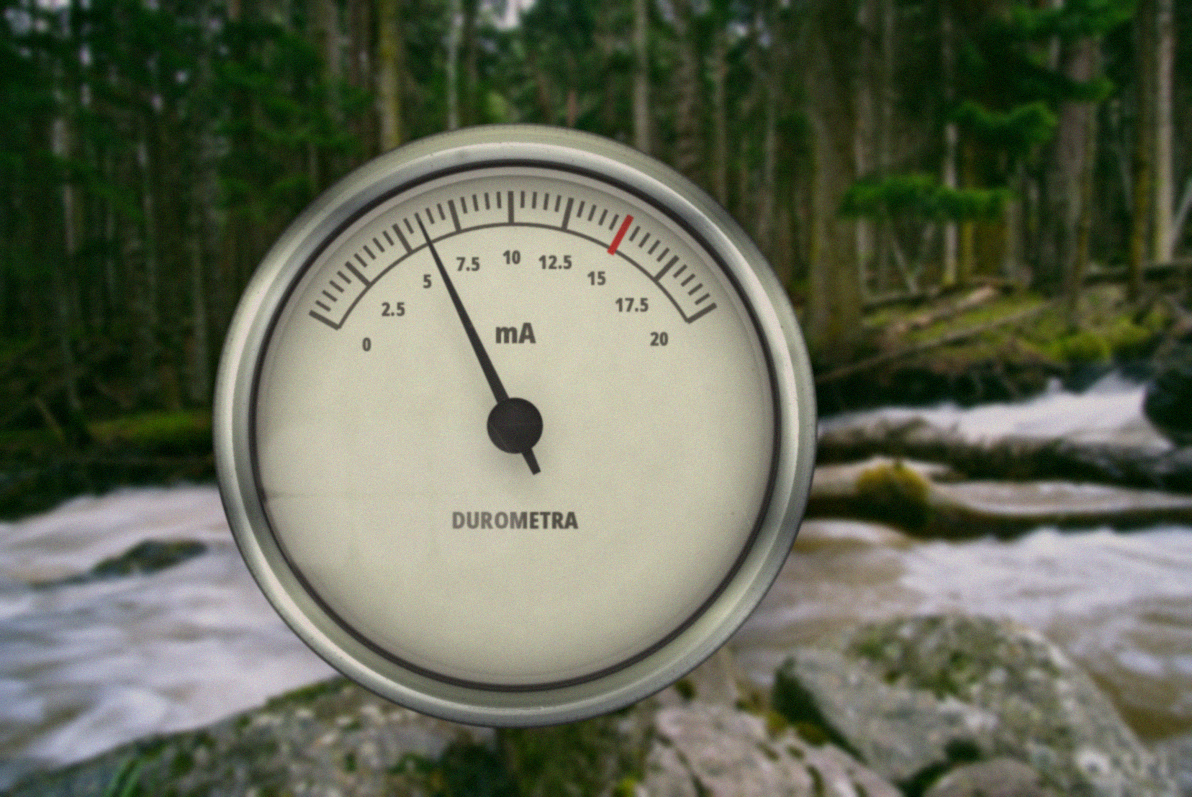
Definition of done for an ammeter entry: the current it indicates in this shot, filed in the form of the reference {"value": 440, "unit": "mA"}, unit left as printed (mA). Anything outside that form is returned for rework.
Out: {"value": 6, "unit": "mA"}
